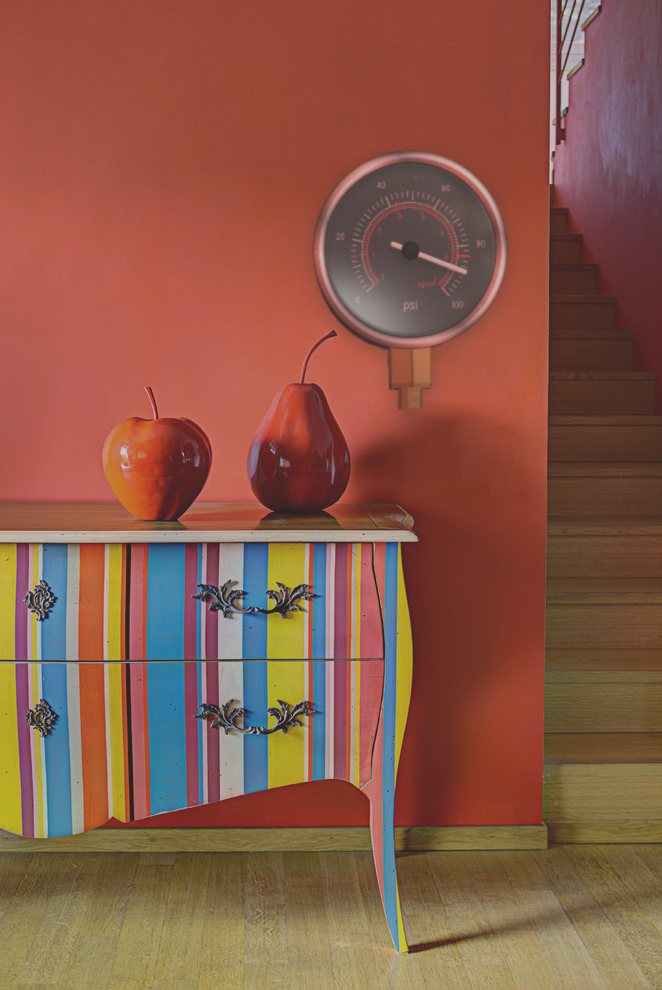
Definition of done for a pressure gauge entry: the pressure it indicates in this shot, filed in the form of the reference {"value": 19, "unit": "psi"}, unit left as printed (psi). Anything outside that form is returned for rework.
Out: {"value": 90, "unit": "psi"}
